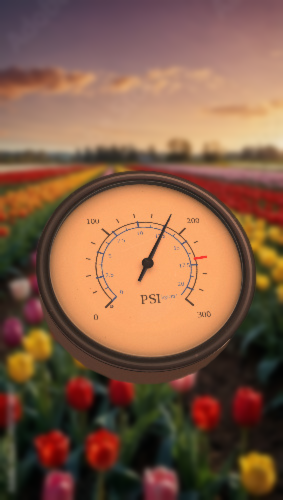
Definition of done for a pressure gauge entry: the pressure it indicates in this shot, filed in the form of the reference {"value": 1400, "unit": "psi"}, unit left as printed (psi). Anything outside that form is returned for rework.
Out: {"value": 180, "unit": "psi"}
